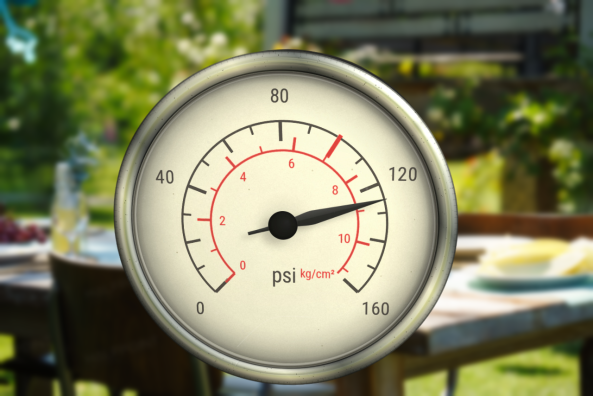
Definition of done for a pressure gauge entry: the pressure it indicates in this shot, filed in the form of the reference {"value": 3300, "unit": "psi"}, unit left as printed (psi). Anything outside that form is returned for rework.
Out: {"value": 125, "unit": "psi"}
